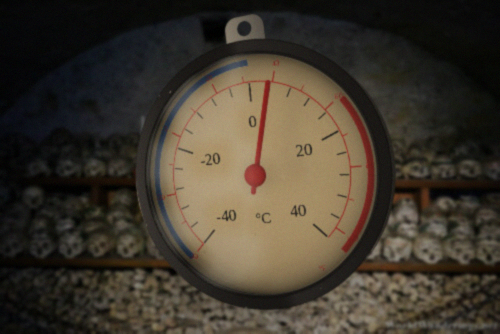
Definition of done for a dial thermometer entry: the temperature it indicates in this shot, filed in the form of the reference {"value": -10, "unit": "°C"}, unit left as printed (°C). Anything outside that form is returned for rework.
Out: {"value": 4, "unit": "°C"}
